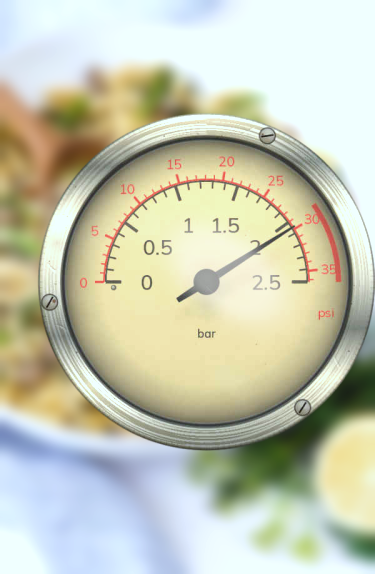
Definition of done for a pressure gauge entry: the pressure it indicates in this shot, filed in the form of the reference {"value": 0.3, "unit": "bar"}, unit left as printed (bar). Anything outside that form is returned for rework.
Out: {"value": 2.05, "unit": "bar"}
